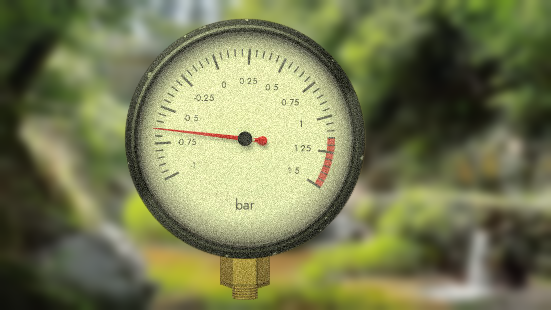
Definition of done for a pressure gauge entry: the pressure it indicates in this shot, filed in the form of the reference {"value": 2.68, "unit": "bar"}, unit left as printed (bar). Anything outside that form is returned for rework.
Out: {"value": -0.65, "unit": "bar"}
